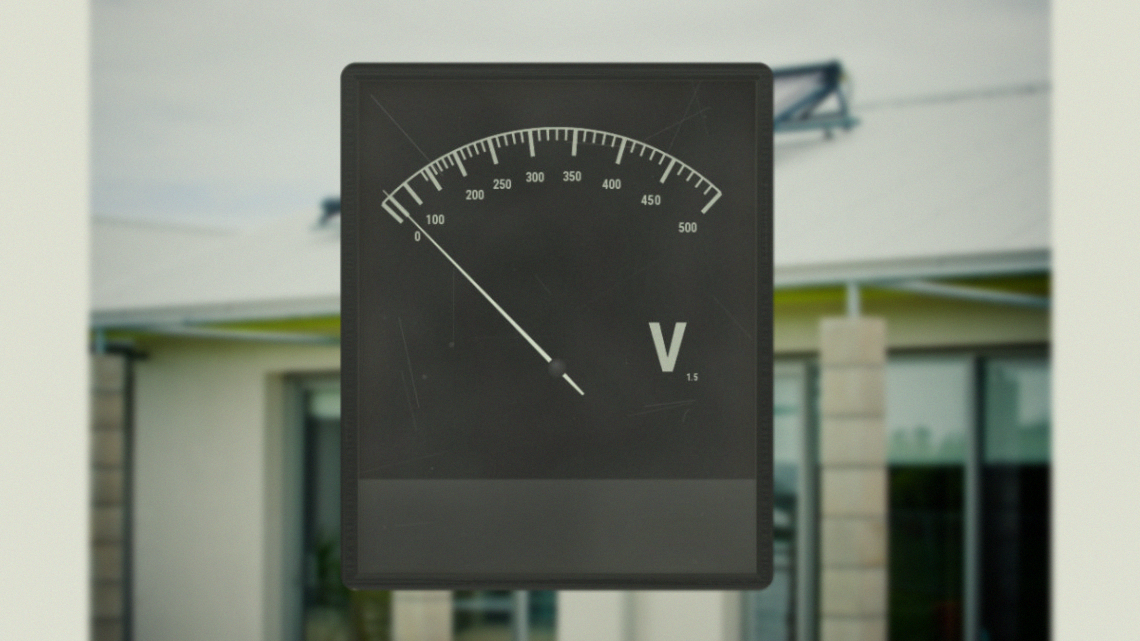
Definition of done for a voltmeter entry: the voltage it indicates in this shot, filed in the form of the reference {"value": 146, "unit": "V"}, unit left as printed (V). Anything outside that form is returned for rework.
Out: {"value": 50, "unit": "V"}
